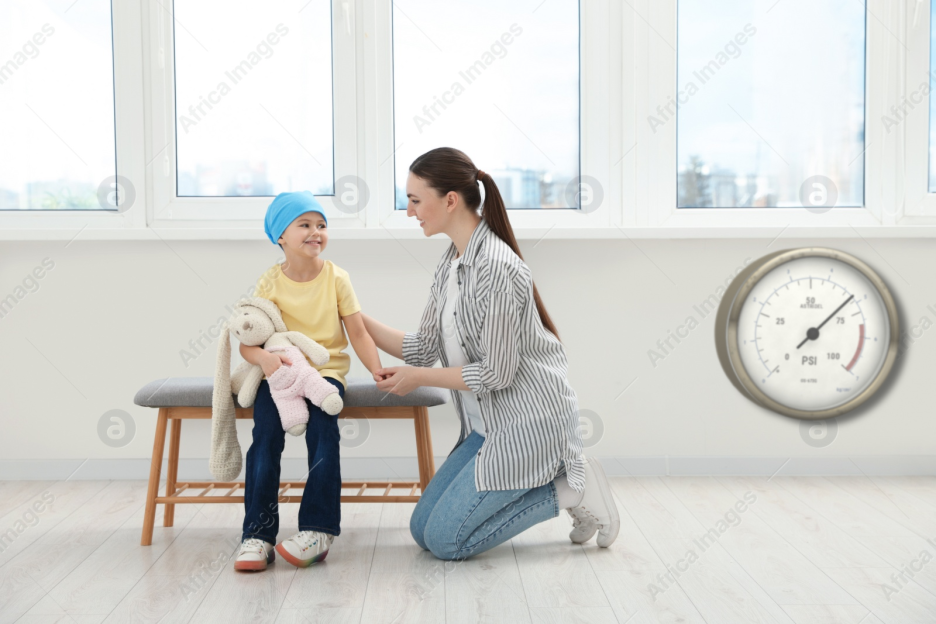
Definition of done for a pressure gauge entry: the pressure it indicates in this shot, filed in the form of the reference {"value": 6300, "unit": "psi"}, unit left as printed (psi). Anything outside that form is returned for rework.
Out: {"value": 67.5, "unit": "psi"}
